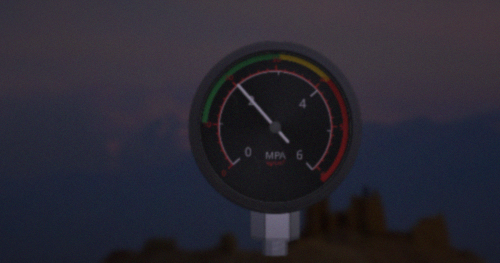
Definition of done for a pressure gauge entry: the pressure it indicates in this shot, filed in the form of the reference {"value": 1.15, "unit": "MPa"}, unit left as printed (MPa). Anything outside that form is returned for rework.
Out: {"value": 2, "unit": "MPa"}
